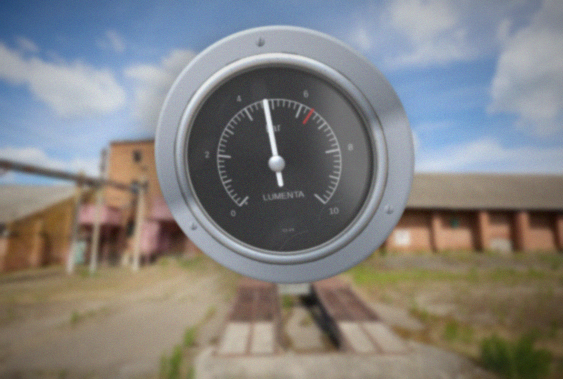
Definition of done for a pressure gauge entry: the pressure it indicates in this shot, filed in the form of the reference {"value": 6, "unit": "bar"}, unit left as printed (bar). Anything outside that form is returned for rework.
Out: {"value": 4.8, "unit": "bar"}
